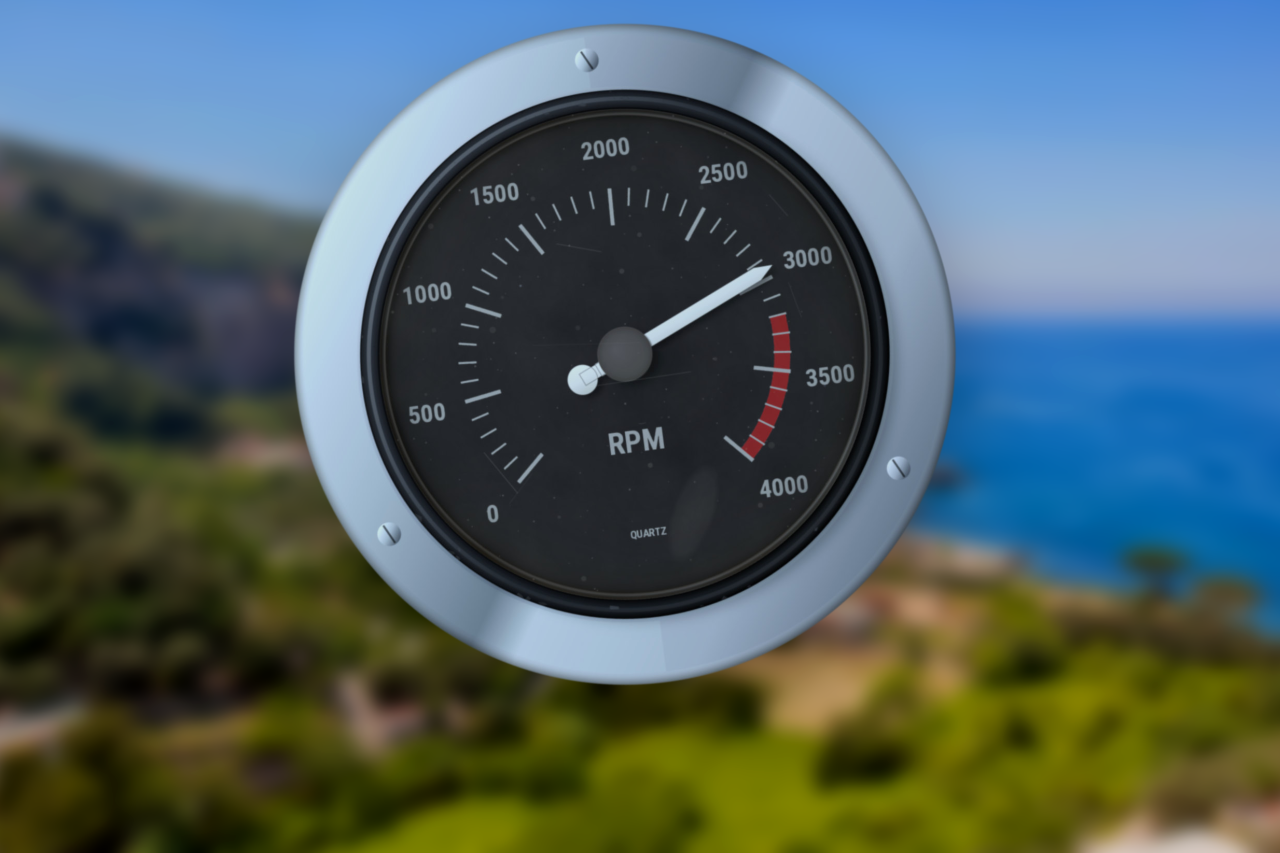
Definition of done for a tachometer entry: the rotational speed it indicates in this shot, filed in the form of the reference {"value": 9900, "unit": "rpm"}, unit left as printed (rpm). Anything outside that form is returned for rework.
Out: {"value": 2950, "unit": "rpm"}
